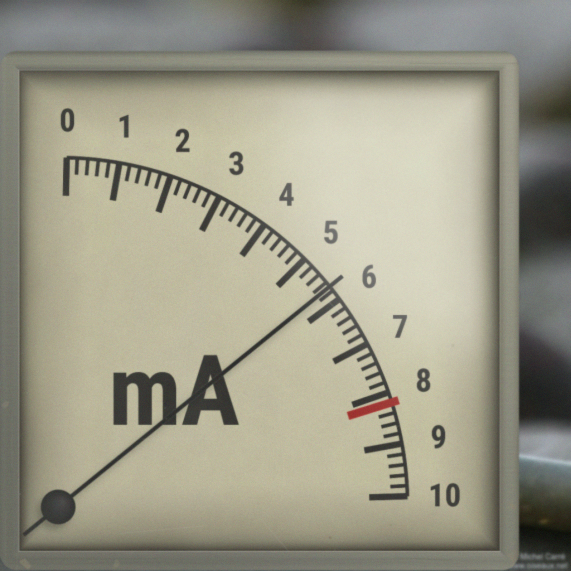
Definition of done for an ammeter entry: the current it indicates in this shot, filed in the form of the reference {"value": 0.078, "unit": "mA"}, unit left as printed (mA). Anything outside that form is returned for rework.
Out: {"value": 5.7, "unit": "mA"}
